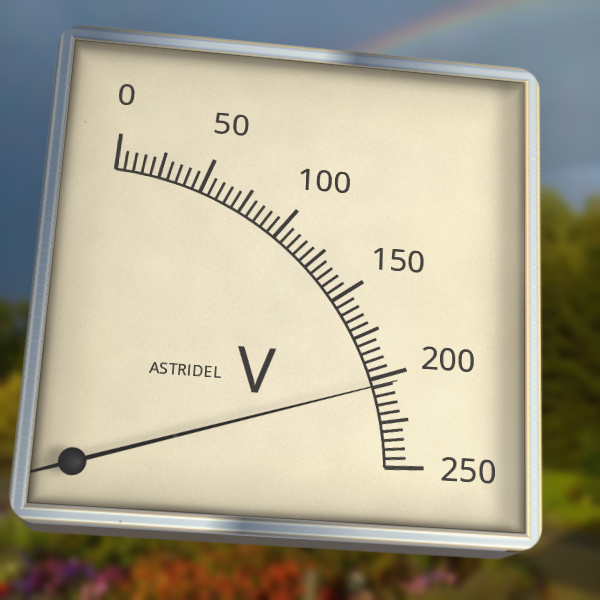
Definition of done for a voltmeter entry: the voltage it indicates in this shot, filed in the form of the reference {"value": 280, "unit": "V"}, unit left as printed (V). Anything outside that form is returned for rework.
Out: {"value": 205, "unit": "V"}
